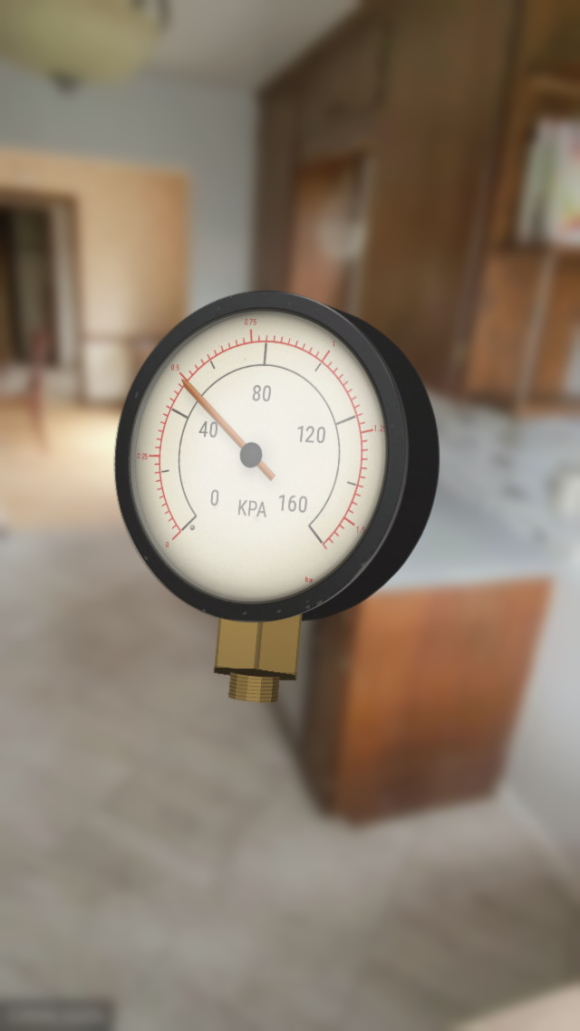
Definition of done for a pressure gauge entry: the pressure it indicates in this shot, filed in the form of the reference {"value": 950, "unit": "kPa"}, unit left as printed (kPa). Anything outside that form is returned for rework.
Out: {"value": 50, "unit": "kPa"}
